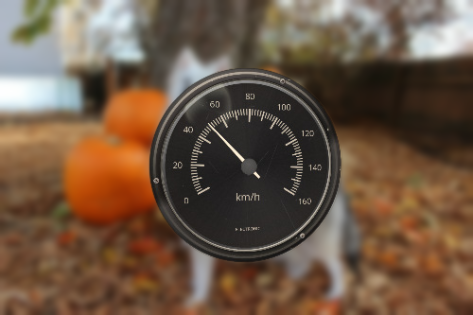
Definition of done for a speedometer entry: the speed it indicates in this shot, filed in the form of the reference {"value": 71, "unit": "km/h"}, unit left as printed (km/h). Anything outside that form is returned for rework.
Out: {"value": 50, "unit": "km/h"}
